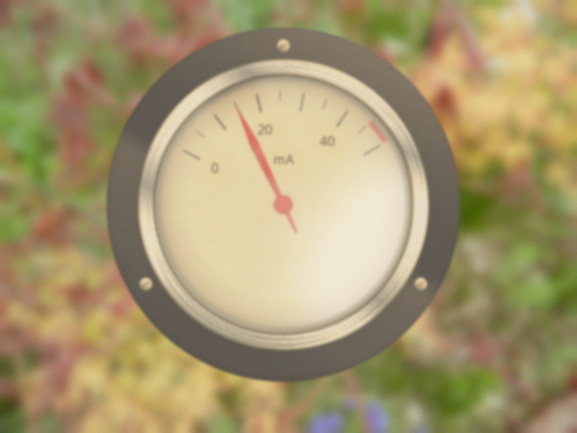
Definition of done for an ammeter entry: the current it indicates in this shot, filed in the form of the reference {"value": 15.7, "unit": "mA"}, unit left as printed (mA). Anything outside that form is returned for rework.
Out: {"value": 15, "unit": "mA"}
